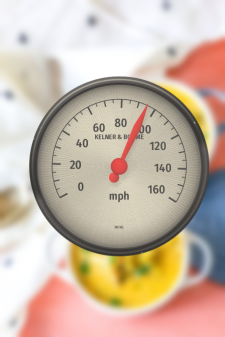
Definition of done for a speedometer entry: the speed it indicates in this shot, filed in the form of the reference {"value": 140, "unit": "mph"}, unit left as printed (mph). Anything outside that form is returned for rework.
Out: {"value": 95, "unit": "mph"}
